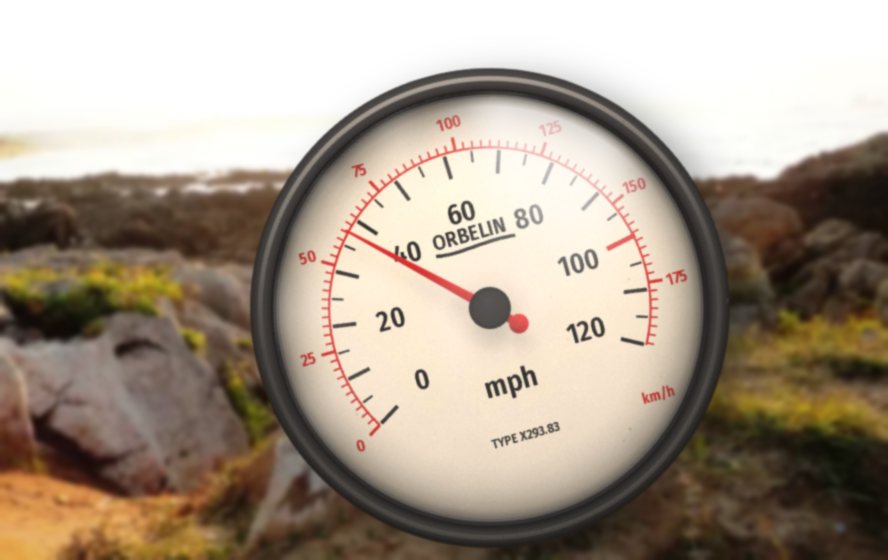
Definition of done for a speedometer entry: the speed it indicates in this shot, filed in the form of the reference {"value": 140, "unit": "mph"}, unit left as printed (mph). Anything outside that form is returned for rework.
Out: {"value": 37.5, "unit": "mph"}
